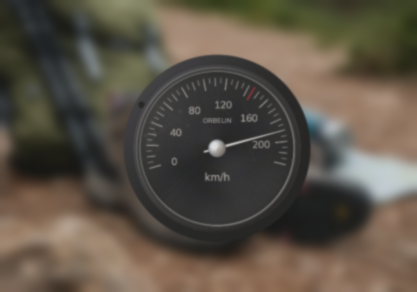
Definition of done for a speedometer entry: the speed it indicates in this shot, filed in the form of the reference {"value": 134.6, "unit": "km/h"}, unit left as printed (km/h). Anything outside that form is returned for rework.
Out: {"value": 190, "unit": "km/h"}
